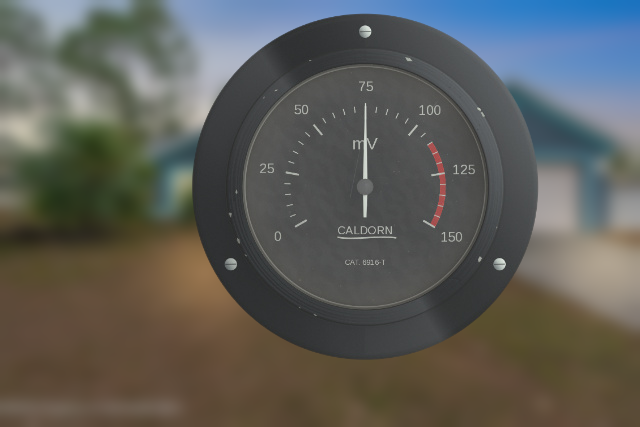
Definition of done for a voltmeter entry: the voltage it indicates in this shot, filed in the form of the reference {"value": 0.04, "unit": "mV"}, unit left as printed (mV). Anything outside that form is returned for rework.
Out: {"value": 75, "unit": "mV"}
